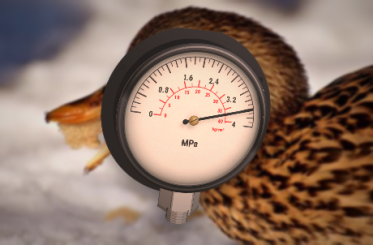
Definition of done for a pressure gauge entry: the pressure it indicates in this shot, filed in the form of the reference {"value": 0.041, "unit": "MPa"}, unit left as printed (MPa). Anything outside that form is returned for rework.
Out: {"value": 3.6, "unit": "MPa"}
